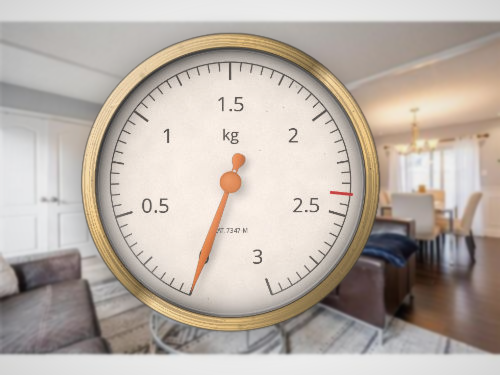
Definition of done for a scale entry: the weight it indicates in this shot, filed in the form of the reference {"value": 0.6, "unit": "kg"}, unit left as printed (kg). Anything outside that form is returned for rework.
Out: {"value": 0, "unit": "kg"}
